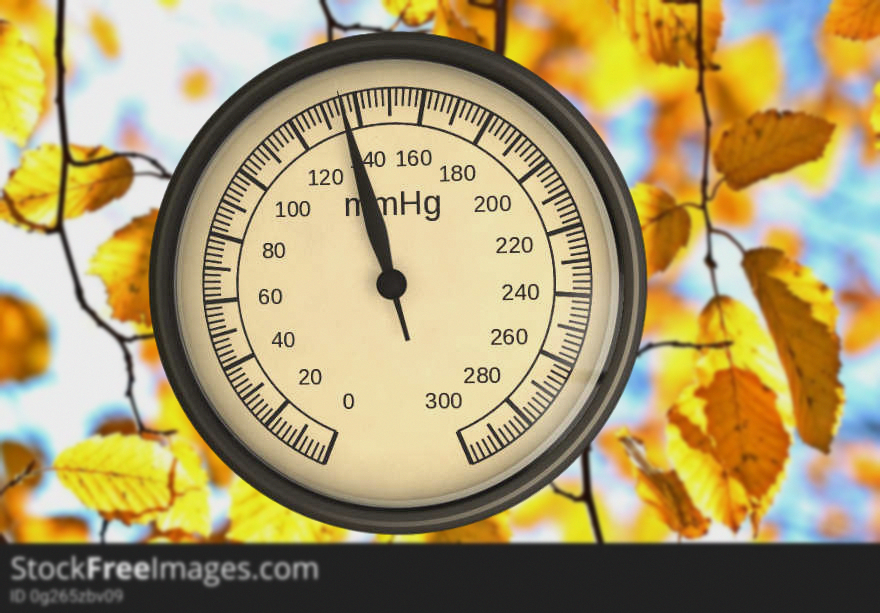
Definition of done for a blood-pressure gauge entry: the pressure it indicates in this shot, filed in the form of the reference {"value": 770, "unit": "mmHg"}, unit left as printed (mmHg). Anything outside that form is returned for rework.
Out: {"value": 136, "unit": "mmHg"}
